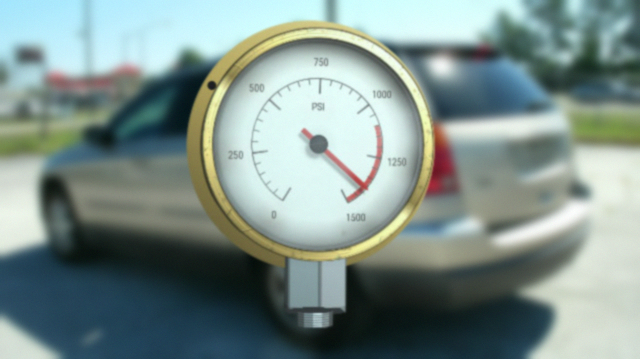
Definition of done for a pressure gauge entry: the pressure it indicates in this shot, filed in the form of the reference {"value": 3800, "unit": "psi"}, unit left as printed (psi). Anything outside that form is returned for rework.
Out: {"value": 1400, "unit": "psi"}
